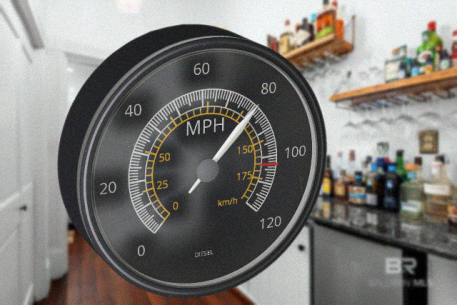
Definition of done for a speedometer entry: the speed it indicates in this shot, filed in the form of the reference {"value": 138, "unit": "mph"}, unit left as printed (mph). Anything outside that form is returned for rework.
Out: {"value": 80, "unit": "mph"}
